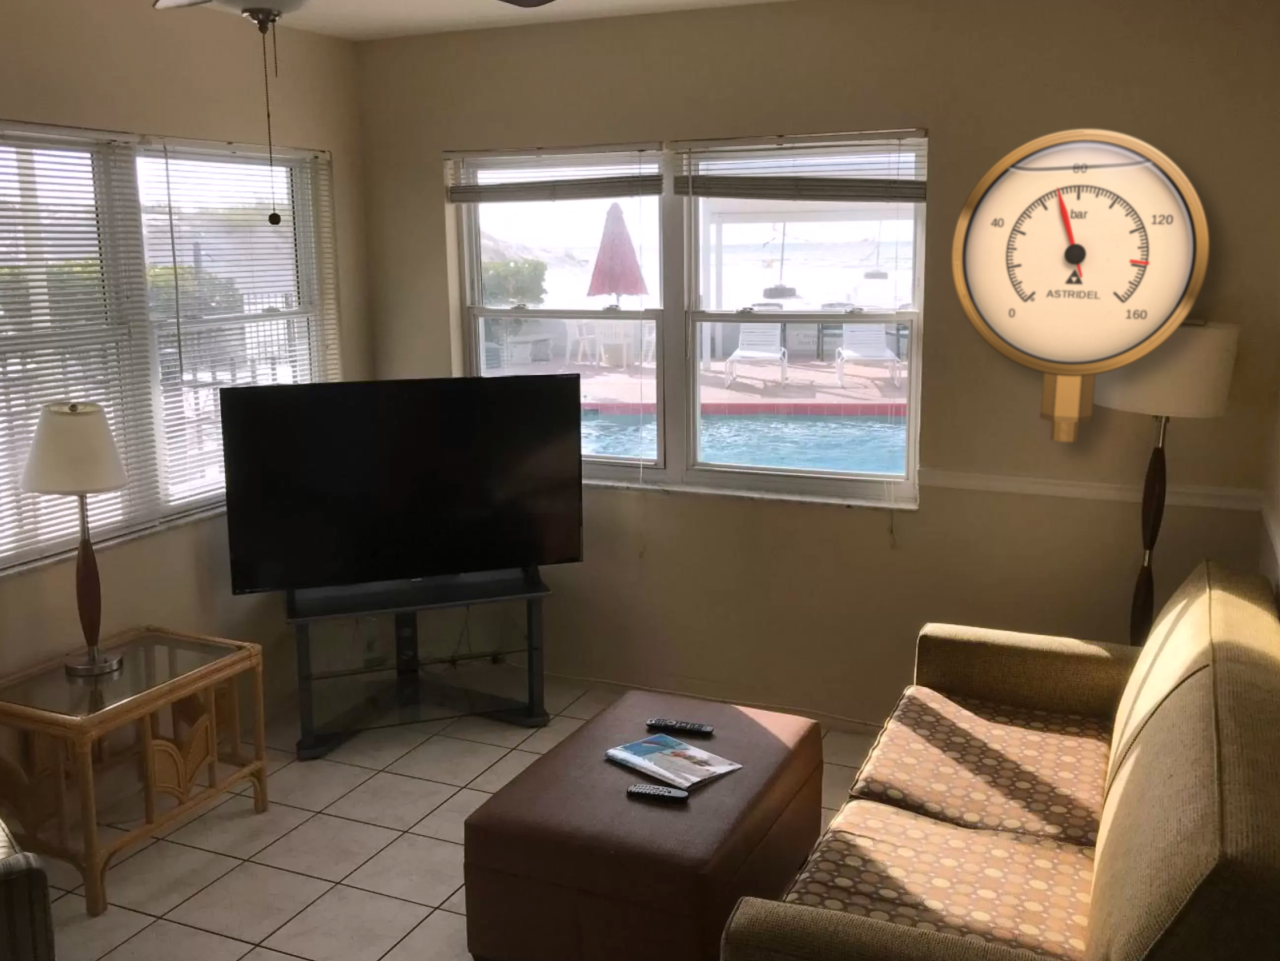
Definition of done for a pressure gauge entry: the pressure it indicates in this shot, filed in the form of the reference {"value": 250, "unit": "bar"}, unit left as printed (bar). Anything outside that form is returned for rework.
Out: {"value": 70, "unit": "bar"}
